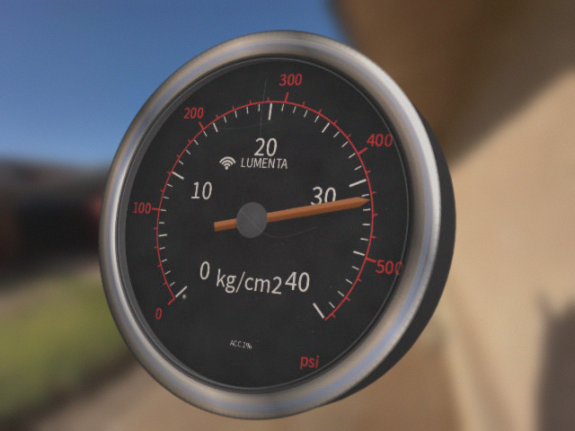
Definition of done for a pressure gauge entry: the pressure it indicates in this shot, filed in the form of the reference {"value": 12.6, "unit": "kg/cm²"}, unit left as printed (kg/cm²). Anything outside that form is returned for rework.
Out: {"value": 31.5, "unit": "kg/cm²"}
